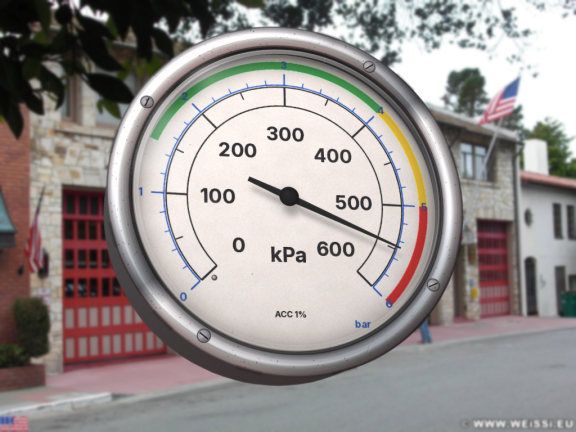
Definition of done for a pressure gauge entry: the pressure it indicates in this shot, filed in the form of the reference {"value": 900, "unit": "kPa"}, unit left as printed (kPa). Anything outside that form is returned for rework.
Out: {"value": 550, "unit": "kPa"}
